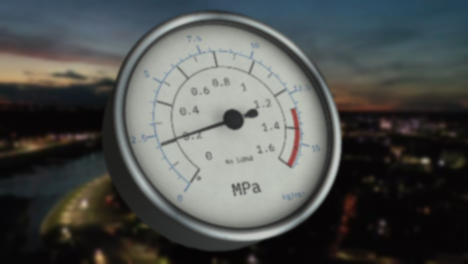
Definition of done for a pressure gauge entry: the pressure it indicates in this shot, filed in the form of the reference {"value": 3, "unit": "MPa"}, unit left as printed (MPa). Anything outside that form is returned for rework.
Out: {"value": 0.2, "unit": "MPa"}
